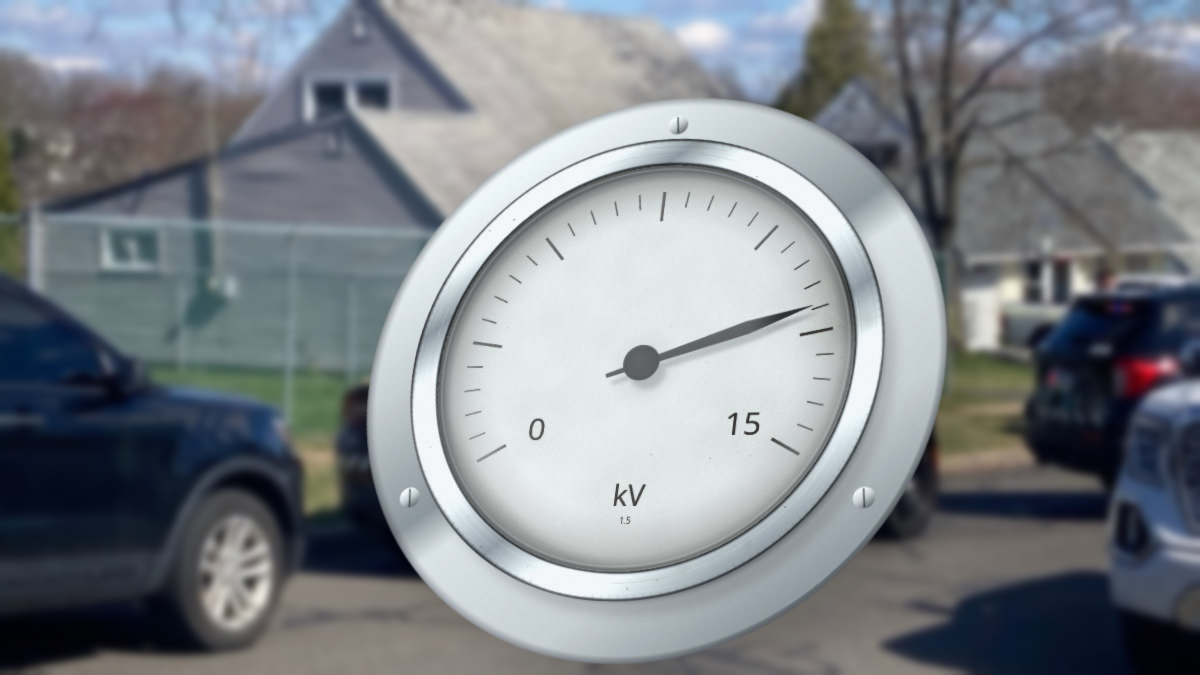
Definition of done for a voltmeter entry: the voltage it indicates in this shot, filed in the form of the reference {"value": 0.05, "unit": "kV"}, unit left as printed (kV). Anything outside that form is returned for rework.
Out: {"value": 12, "unit": "kV"}
